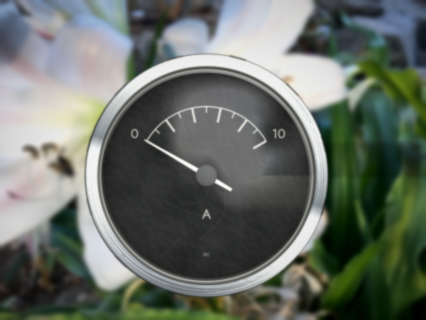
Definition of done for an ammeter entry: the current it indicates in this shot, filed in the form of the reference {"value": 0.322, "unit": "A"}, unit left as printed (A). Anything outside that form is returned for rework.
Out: {"value": 0, "unit": "A"}
